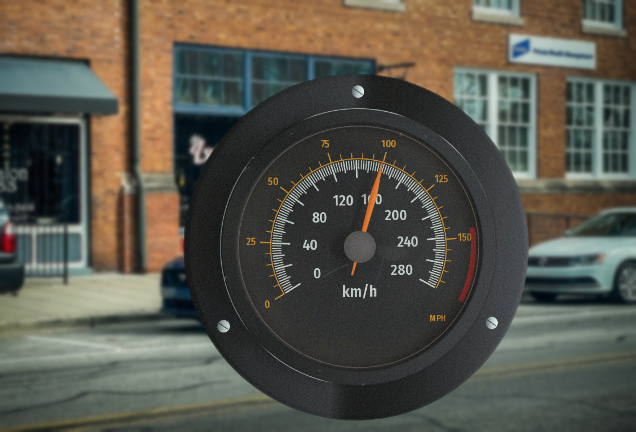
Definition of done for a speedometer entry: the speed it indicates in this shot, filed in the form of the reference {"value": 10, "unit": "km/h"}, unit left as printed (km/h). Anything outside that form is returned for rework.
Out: {"value": 160, "unit": "km/h"}
